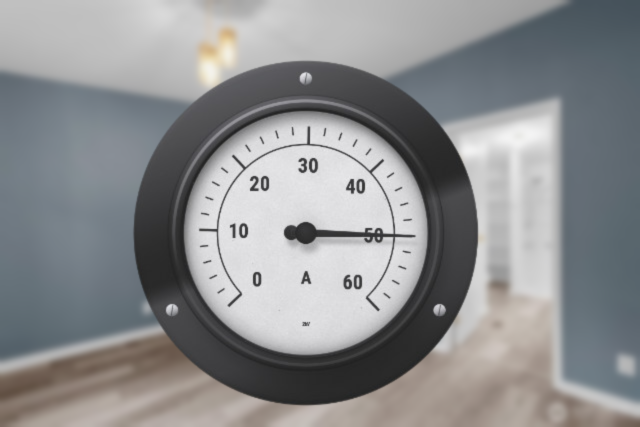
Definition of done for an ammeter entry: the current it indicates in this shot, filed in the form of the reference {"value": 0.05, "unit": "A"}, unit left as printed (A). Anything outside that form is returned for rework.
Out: {"value": 50, "unit": "A"}
